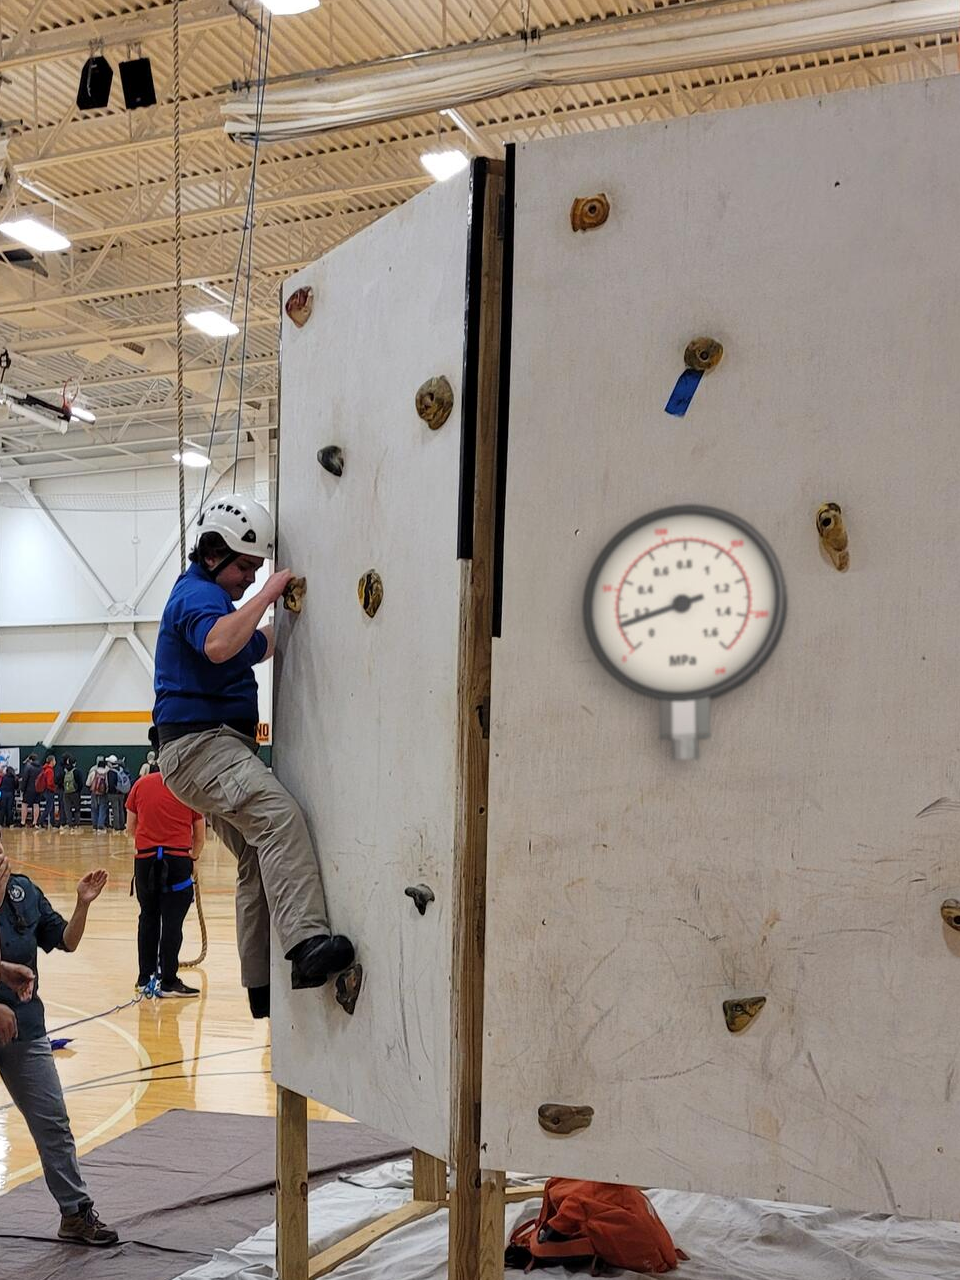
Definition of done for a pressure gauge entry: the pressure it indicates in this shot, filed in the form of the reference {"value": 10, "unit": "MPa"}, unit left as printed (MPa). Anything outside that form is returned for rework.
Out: {"value": 0.15, "unit": "MPa"}
